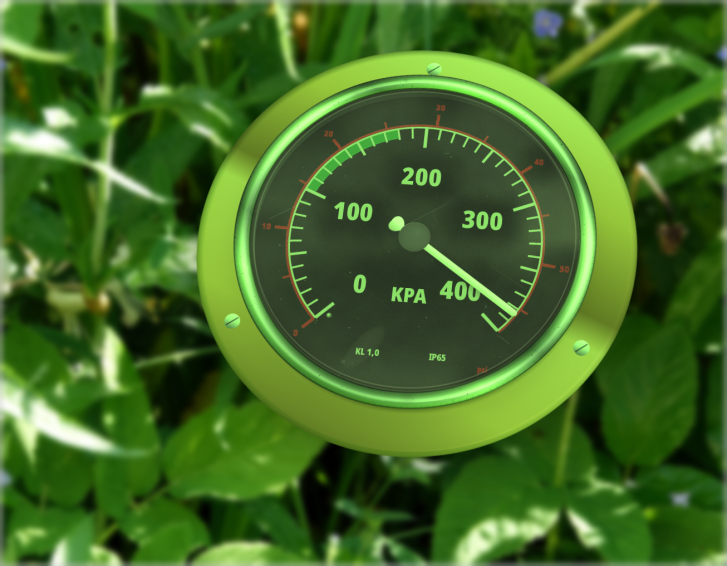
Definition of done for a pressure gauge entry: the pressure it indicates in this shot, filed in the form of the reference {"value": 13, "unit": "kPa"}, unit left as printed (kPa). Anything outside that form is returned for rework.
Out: {"value": 385, "unit": "kPa"}
